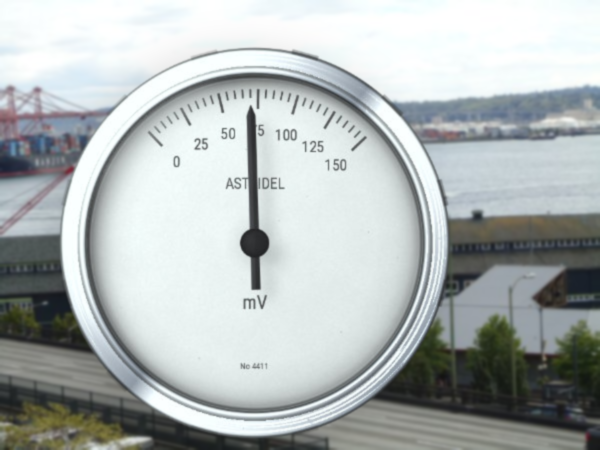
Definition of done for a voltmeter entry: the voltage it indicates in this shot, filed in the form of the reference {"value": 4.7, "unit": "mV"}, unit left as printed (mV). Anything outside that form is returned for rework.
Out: {"value": 70, "unit": "mV"}
